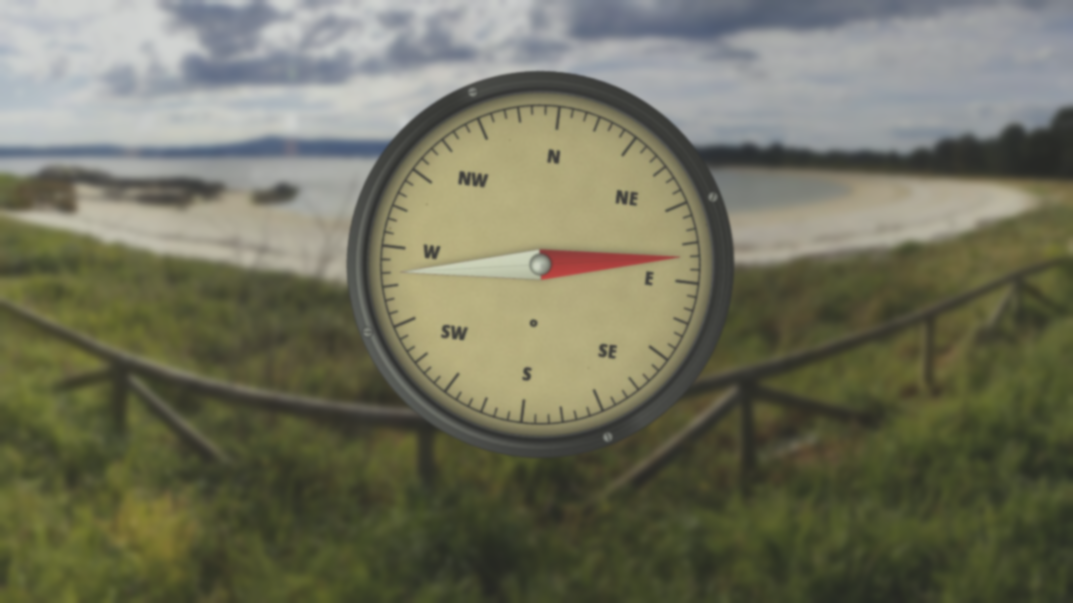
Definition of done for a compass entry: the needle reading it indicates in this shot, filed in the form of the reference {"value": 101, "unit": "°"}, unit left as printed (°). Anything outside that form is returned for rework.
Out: {"value": 80, "unit": "°"}
